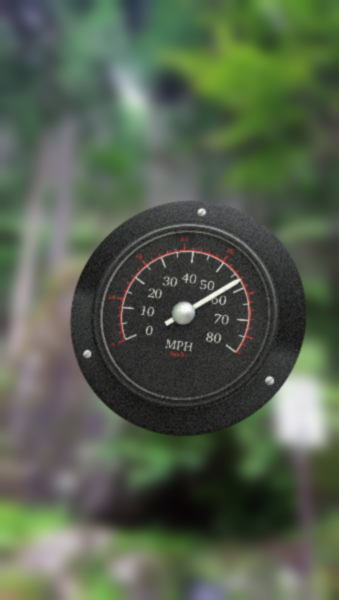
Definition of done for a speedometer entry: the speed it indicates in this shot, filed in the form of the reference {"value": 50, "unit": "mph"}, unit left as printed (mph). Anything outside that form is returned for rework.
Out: {"value": 57.5, "unit": "mph"}
